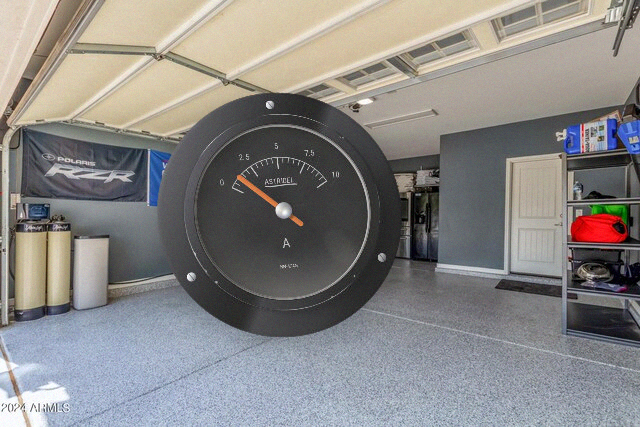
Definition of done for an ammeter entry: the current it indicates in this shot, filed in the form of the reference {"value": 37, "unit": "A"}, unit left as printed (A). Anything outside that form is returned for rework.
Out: {"value": 1, "unit": "A"}
